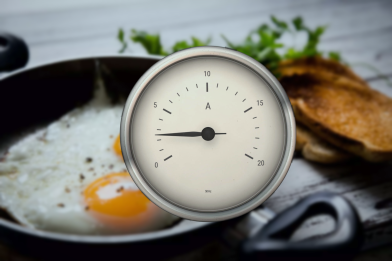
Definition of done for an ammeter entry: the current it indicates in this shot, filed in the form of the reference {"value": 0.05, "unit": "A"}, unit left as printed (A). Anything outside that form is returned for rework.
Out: {"value": 2.5, "unit": "A"}
